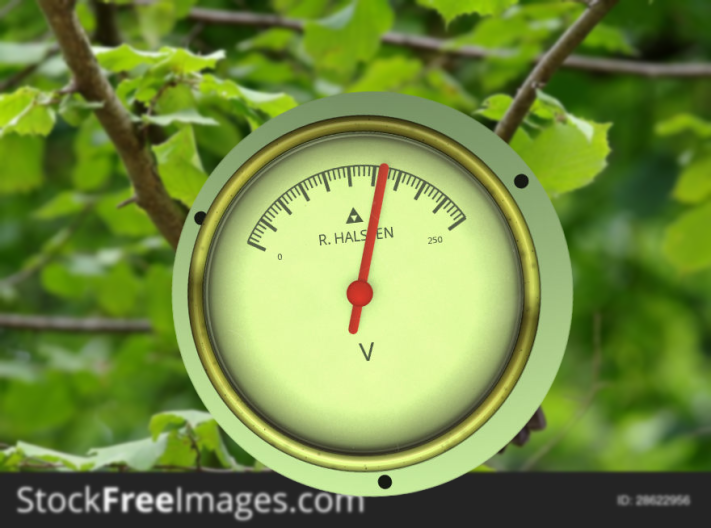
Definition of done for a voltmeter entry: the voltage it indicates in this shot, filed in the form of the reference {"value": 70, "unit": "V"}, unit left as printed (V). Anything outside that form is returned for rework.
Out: {"value": 160, "unit": "V"}
